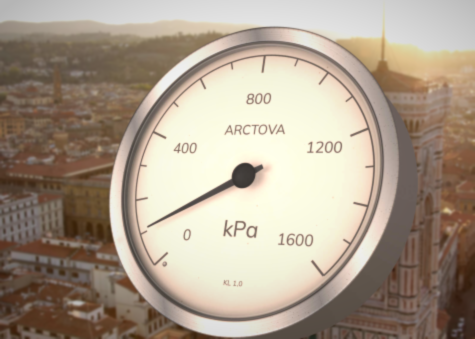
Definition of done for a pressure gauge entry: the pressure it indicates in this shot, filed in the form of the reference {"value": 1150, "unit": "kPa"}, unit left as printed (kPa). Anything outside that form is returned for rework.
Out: {"value": 100, "unit": "kPa"}
